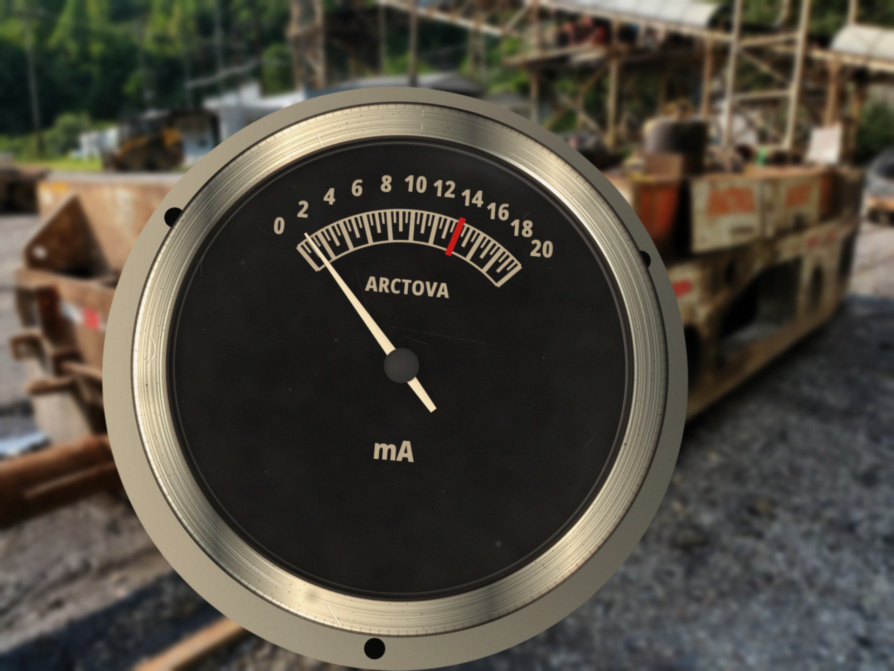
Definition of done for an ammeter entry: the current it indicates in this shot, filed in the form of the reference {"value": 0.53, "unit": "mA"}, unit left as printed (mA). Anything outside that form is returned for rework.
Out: {"value": 1, "unit": "mA"}
